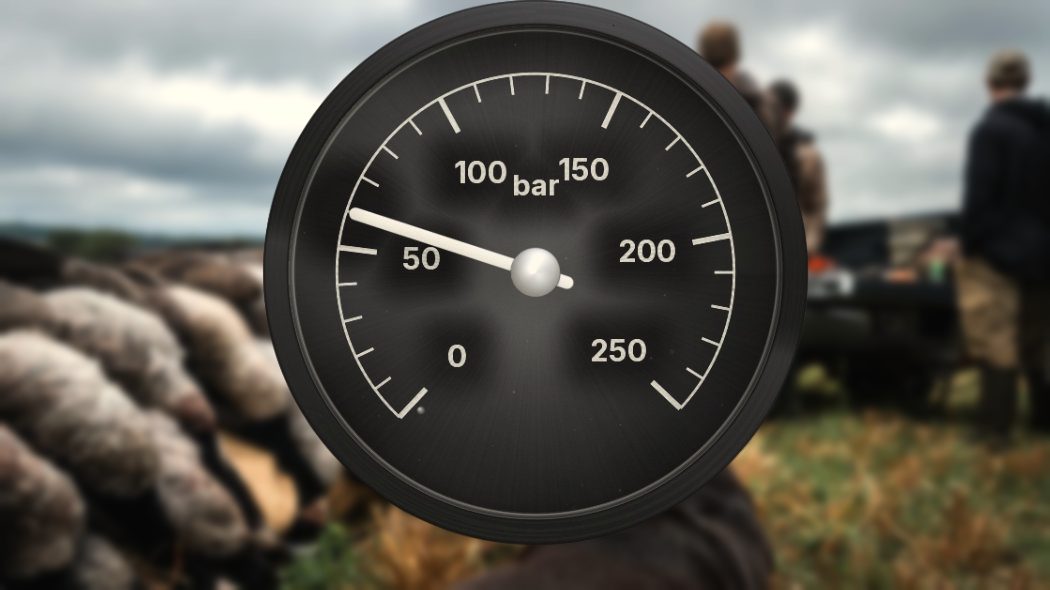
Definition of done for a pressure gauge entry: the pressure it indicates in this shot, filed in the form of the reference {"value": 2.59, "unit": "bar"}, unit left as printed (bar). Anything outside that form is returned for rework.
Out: {"value": 60, "unit": "bar"}
